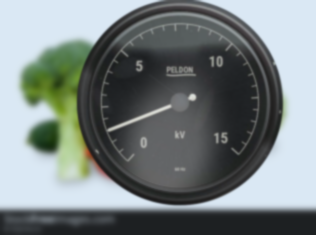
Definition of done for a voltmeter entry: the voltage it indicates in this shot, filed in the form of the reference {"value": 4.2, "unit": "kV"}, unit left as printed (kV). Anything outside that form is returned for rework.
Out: {"value": 1.5, "unit": "kV"}
